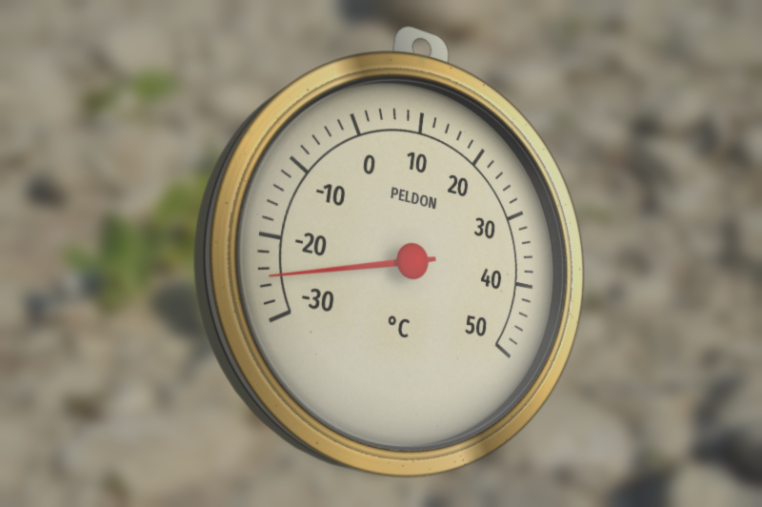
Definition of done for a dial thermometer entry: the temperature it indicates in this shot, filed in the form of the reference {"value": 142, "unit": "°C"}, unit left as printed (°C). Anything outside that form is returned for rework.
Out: {"value": -25, "unit": "°C"}
